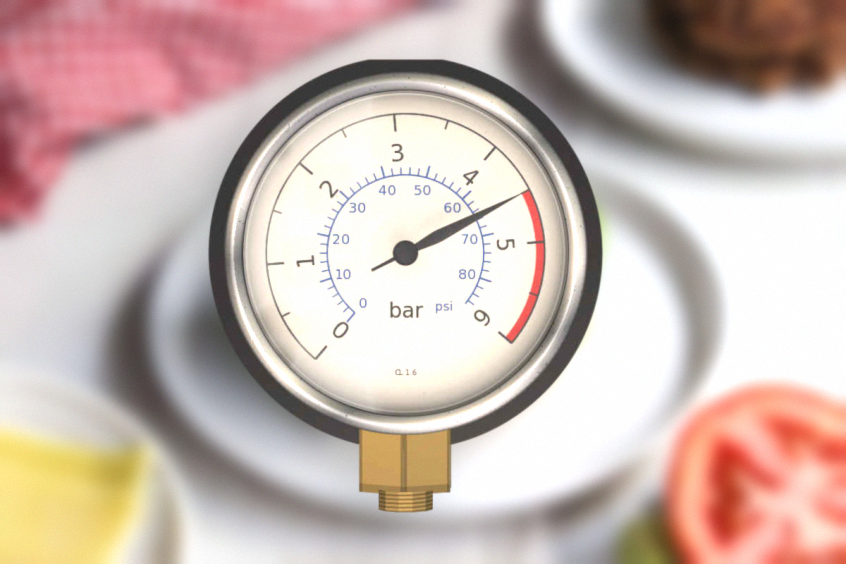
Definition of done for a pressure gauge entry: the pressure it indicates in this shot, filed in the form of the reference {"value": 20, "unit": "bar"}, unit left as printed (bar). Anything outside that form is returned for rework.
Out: {"value": 4.5, "unit": "bar"}
